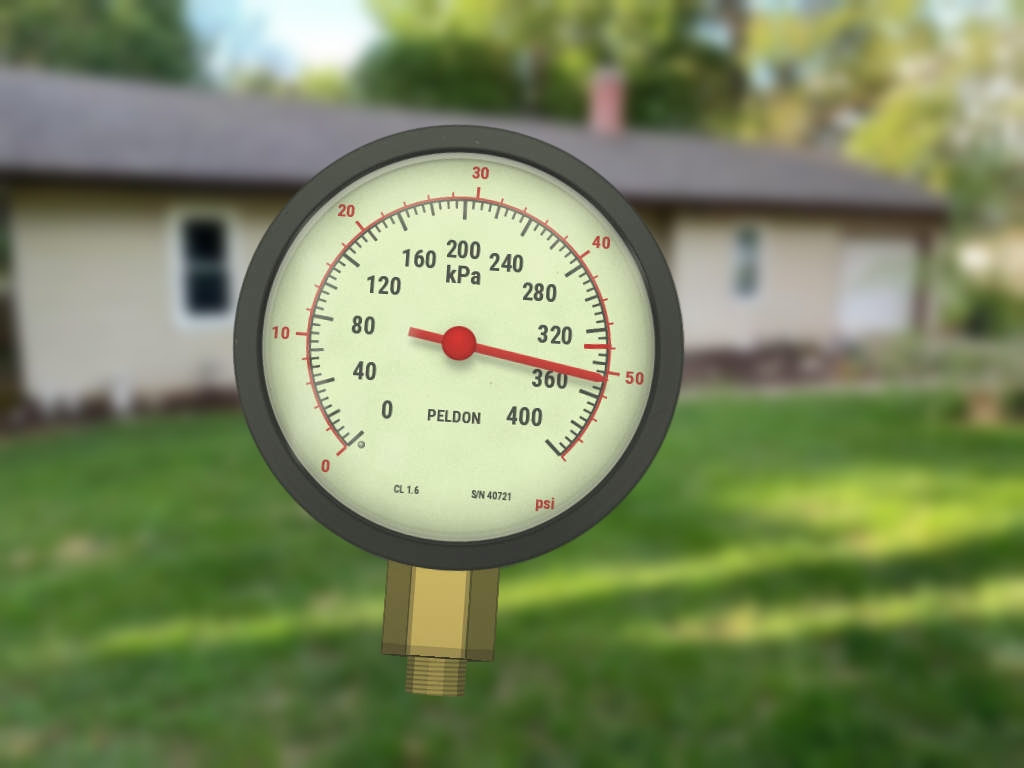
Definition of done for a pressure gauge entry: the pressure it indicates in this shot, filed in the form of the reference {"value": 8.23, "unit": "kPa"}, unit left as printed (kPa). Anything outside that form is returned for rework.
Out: {"value": 350, "unit": "kPa"}
